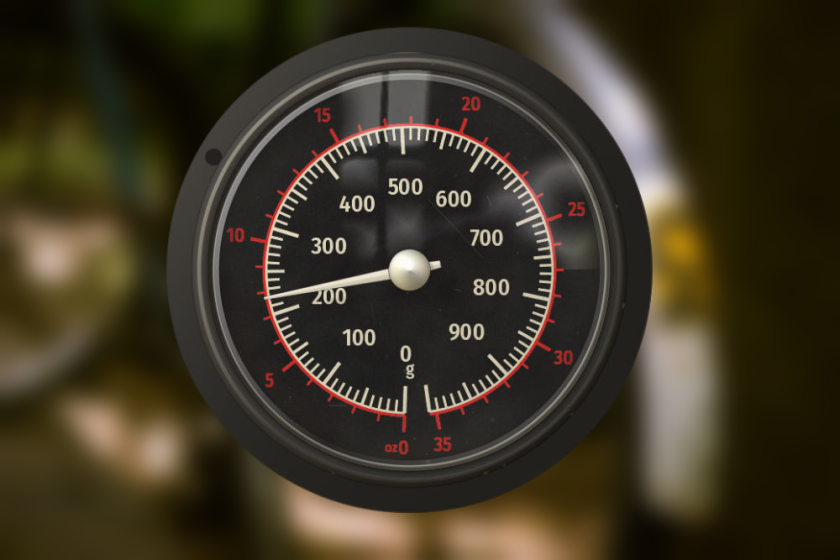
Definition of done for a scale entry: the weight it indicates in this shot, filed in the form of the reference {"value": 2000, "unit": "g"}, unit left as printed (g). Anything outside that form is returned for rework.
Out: {"value": 220, "unit": "g"}
